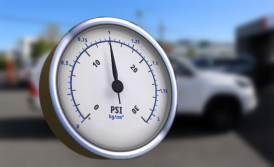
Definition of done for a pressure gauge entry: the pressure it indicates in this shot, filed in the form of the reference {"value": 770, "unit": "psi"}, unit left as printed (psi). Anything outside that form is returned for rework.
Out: {"value": 14, "unit": "psi"}
